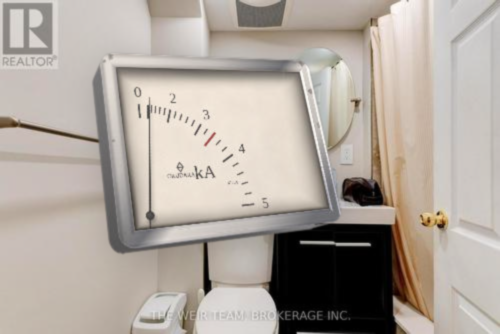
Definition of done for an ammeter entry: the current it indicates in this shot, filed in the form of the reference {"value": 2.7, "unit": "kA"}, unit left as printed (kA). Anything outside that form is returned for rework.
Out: {"value": 1, "unit": "kA"}
